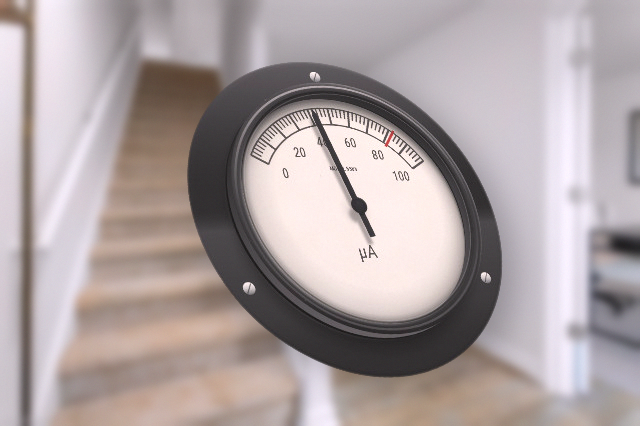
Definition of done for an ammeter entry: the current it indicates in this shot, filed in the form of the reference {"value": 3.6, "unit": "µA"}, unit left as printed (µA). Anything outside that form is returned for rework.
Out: {"value": 40, "unit": "µA"}
